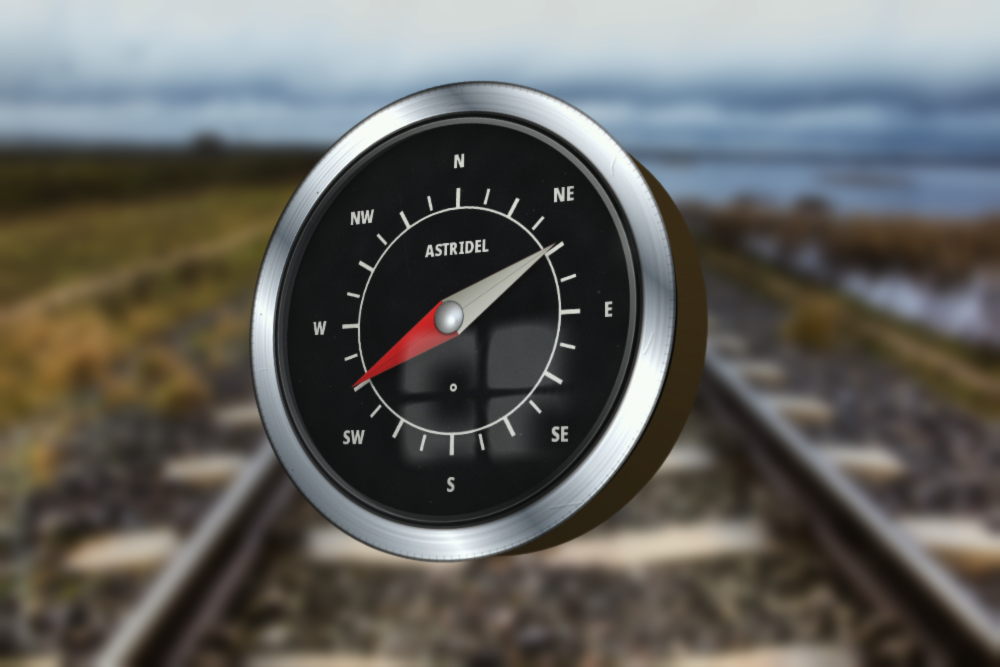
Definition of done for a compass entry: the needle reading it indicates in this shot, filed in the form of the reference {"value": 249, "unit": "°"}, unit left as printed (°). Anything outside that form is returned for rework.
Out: {"value": 240, "unit": "°"}
